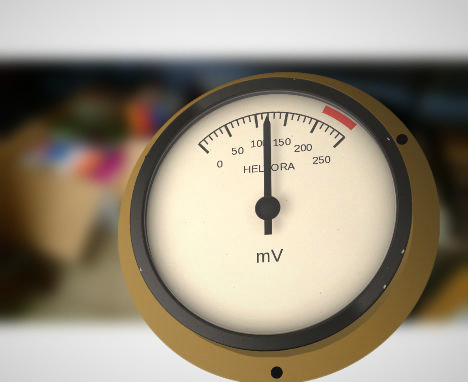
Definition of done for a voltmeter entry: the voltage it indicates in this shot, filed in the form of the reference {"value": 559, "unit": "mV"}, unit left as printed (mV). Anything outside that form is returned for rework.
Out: {"value": 120, "unit": "mV"}
